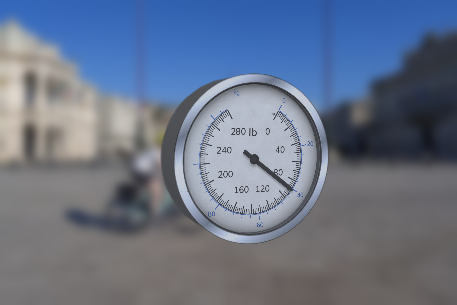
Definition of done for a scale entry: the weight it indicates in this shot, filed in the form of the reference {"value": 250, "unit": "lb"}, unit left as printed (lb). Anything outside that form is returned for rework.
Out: {"value": 90, "unit": "lb"}
